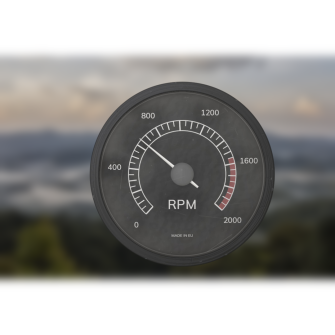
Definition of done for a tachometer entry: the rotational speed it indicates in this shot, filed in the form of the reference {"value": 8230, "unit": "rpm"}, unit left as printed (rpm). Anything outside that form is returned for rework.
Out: {"value": 650, "unit": "rpm"}
